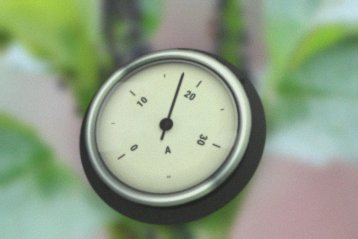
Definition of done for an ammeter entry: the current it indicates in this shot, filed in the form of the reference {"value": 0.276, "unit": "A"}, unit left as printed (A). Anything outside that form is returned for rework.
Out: {"value": 17.5, "unit": "A"}
